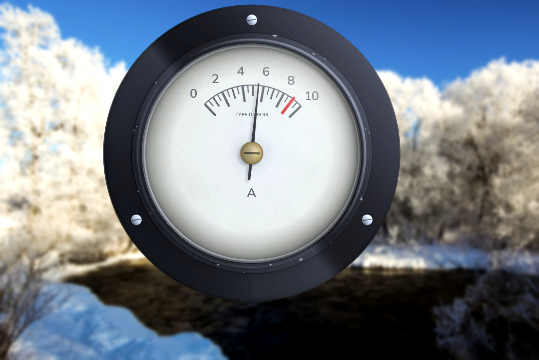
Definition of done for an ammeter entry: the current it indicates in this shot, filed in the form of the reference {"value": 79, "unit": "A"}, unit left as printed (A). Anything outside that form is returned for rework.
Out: {"value": 5.5, "unit": "A"}
